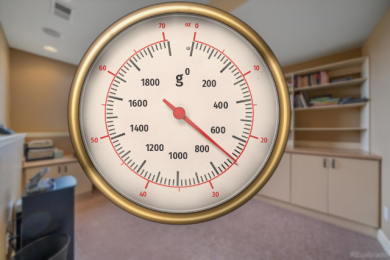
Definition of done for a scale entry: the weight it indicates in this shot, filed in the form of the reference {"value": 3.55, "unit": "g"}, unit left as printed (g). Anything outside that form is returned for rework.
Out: {"value": 700, "unit": "g"}
